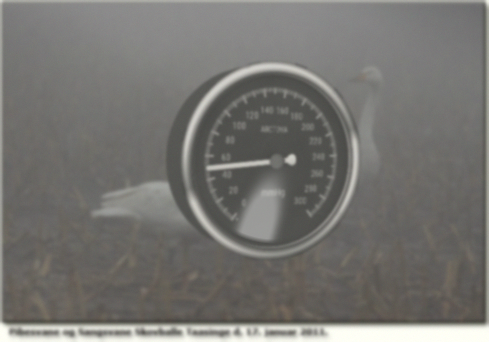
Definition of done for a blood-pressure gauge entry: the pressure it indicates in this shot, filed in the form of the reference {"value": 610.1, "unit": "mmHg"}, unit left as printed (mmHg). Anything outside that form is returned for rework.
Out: {"value": 50, "unit": "mmHg"}
